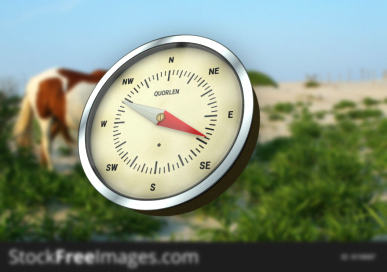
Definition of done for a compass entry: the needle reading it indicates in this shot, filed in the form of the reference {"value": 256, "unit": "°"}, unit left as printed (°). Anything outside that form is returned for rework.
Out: {"value": 115, "unit": "°"}
